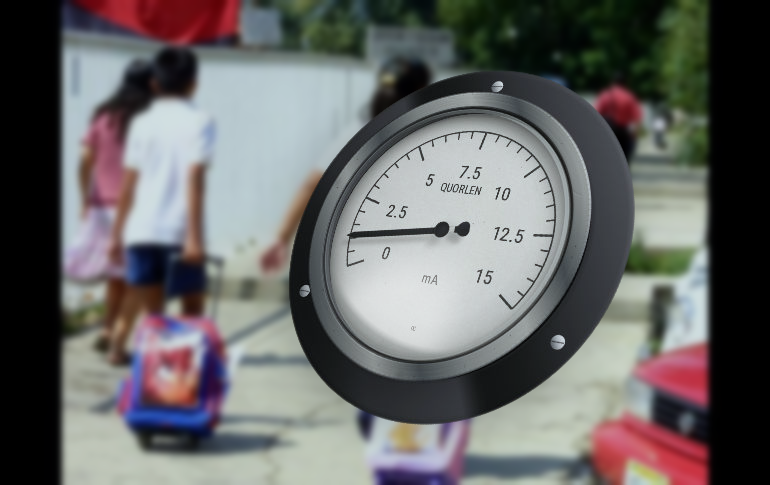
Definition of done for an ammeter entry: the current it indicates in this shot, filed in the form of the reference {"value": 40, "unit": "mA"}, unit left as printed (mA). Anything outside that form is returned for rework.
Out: {"value": 1, "unit": "mA"}
